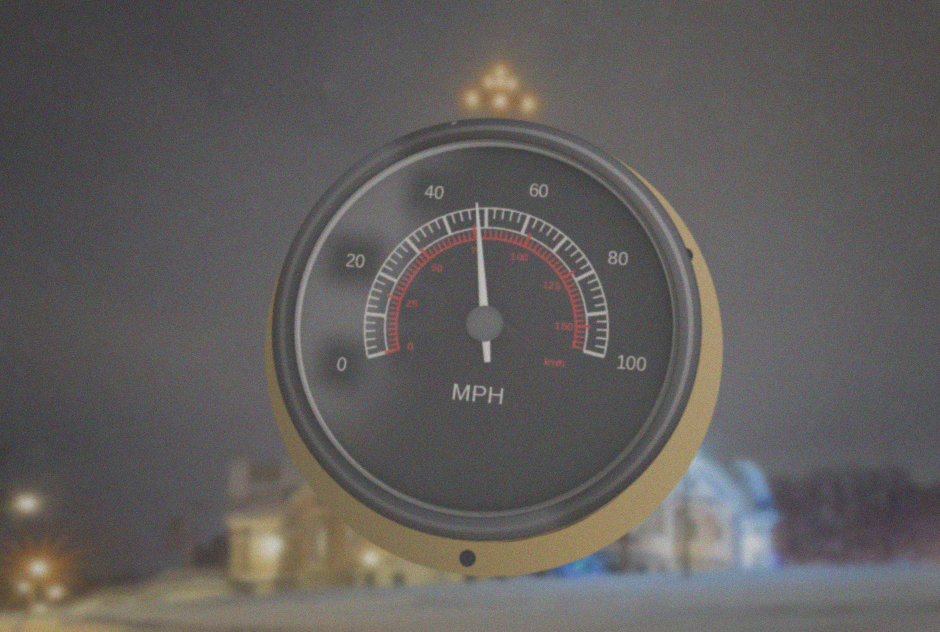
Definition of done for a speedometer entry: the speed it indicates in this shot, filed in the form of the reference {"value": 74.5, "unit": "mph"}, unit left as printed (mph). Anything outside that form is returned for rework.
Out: {"value": 48, "unit": "mph"}
